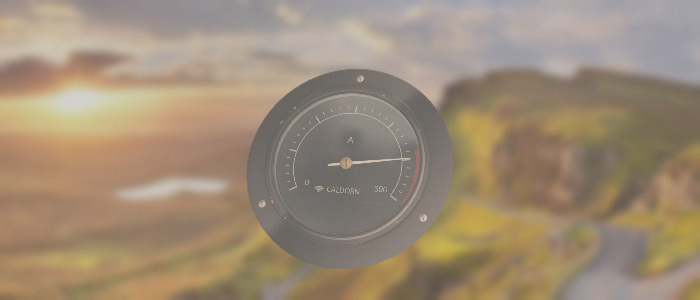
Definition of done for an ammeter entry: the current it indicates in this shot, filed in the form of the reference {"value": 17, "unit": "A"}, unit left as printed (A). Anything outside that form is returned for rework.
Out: {"value": 250, "unit": "A"}
